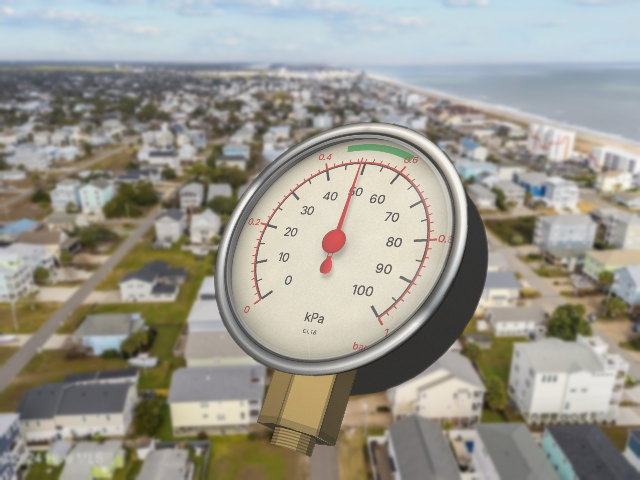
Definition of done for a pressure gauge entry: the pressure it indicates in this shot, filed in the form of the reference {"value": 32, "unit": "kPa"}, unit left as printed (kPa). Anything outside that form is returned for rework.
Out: {"value": 50, "unit": "kPa"}
